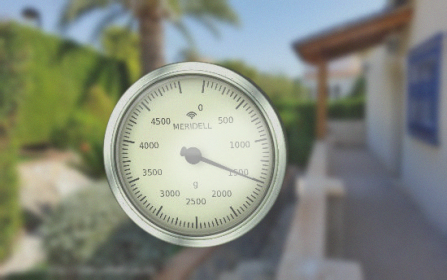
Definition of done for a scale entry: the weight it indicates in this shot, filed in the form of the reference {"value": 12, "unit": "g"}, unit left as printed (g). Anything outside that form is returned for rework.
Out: {"value": 1500, "unit": "g"}
